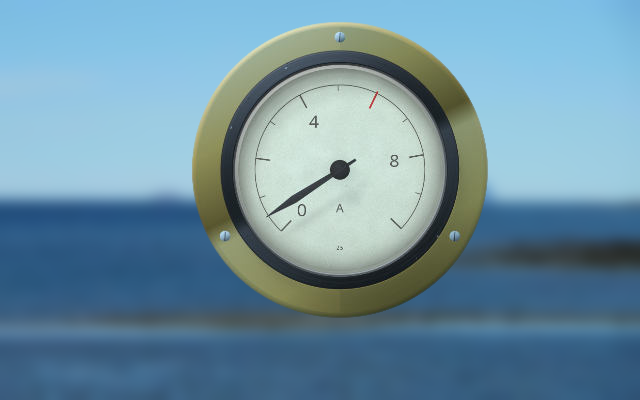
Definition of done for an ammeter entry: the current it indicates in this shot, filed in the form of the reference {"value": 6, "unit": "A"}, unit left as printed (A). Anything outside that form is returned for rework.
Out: {"value": 0.5, "unit": "A"}
